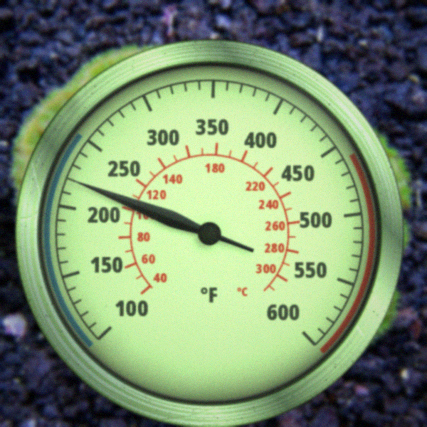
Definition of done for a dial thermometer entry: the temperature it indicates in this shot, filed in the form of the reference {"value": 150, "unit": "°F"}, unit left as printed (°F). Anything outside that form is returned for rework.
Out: {"value": 220, "unit": "°F"}
